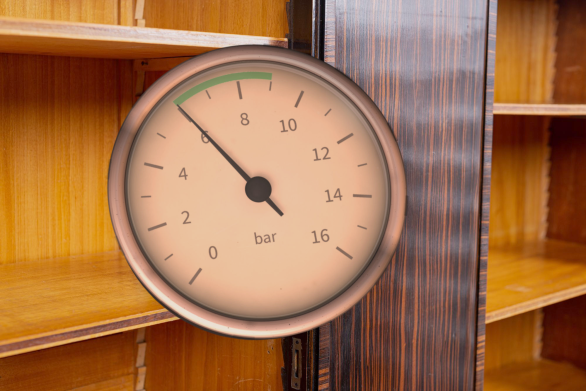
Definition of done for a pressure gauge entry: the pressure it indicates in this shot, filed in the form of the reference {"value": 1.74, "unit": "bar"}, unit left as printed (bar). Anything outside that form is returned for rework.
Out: {"value": 6, "unit": "bar"}
